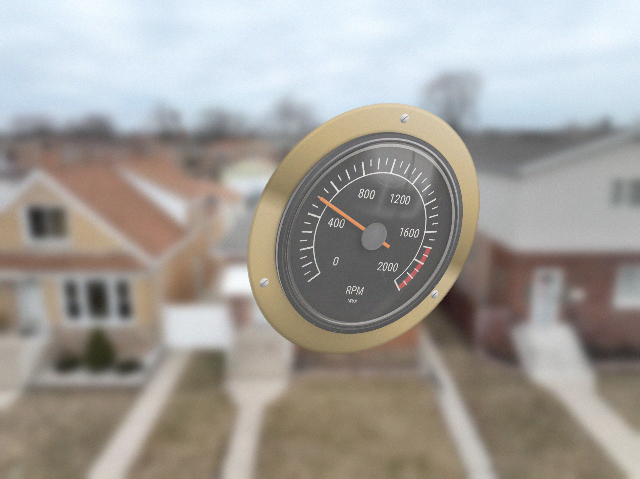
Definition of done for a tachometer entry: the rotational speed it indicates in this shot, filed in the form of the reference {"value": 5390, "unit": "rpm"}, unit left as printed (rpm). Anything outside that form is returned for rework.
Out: {"value": 500, "unit": "rpm"}
